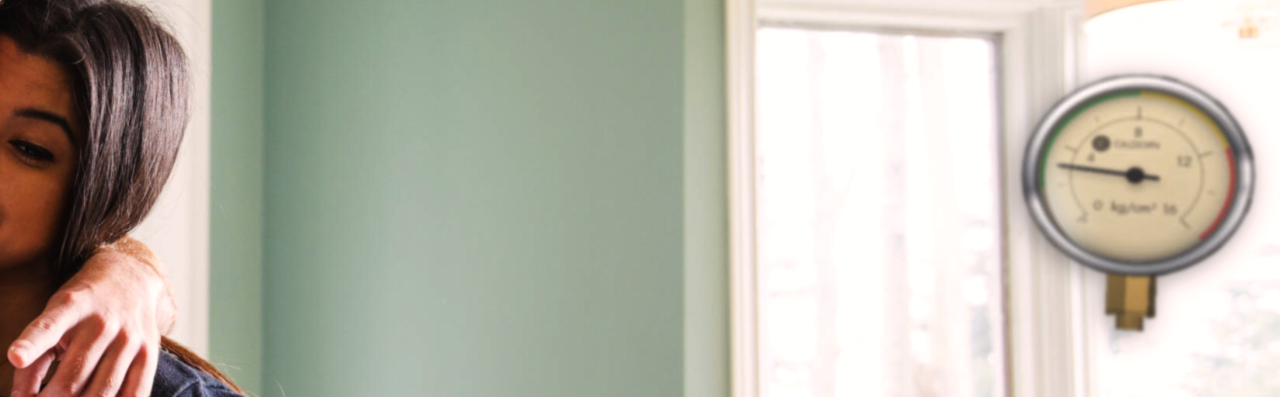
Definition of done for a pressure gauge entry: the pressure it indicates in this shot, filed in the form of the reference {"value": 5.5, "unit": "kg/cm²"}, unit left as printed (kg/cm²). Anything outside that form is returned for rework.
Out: {"value": 3, "unit": "kg/cm²"}
